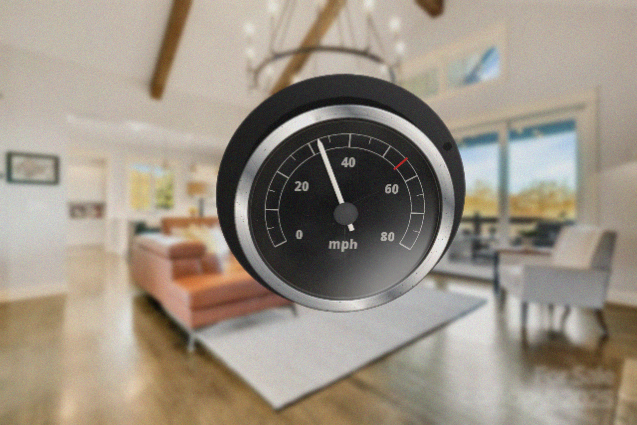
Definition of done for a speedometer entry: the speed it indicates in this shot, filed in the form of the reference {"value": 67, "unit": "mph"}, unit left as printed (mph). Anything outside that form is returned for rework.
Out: {"value": 32.5, "unit": "mph"}
